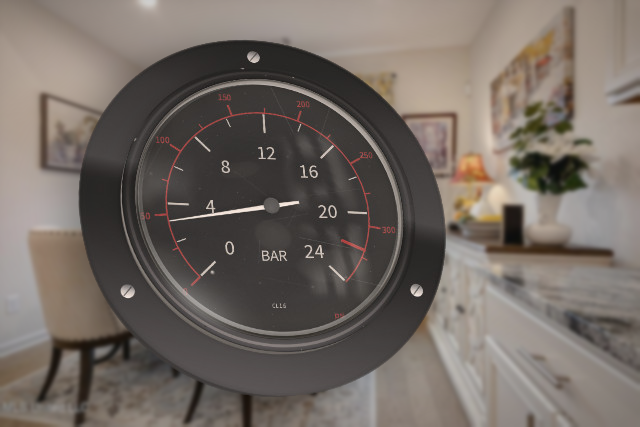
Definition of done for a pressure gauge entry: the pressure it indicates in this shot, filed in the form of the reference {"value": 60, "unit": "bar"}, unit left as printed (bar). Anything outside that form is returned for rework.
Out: {"value": 3, "unit": "bar"}
